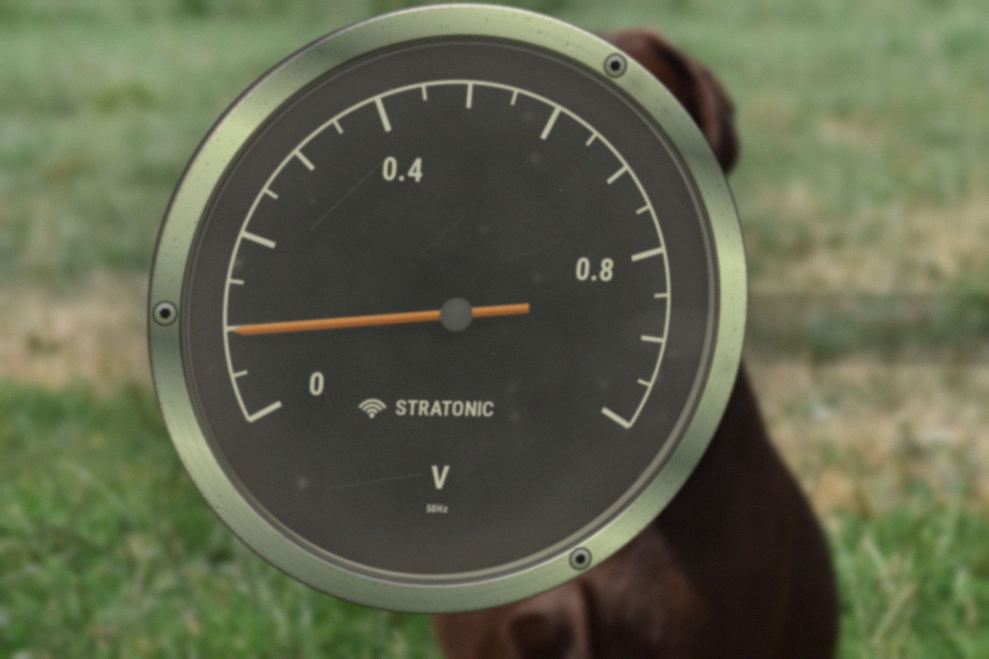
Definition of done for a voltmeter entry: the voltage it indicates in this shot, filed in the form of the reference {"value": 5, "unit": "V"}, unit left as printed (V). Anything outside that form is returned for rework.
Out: {"value": 0.1, "unit": "V"}
